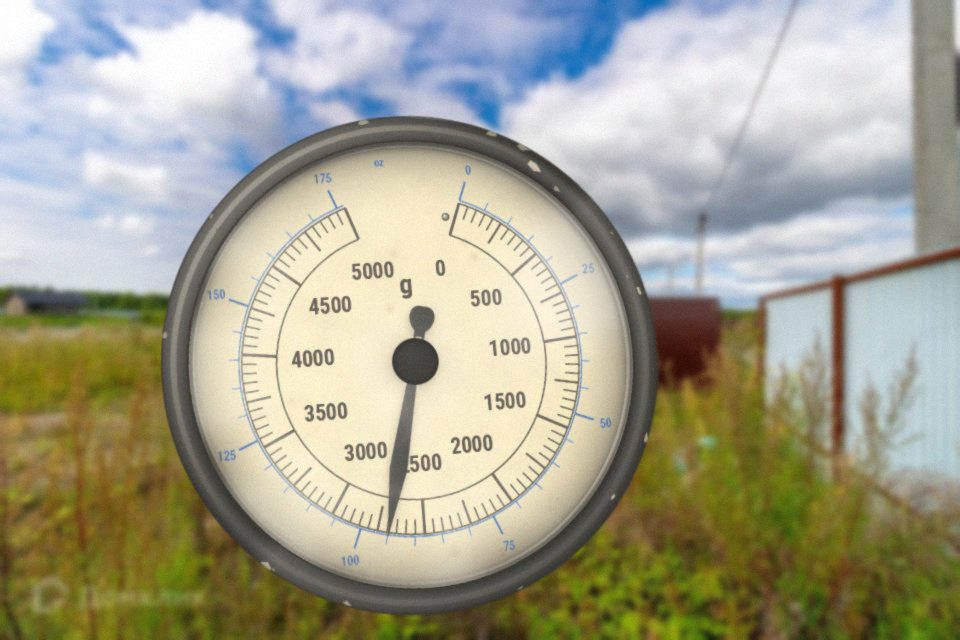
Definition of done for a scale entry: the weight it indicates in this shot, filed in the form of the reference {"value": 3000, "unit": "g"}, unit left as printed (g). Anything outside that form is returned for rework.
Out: {"value": 2700, "unit": "g"}
